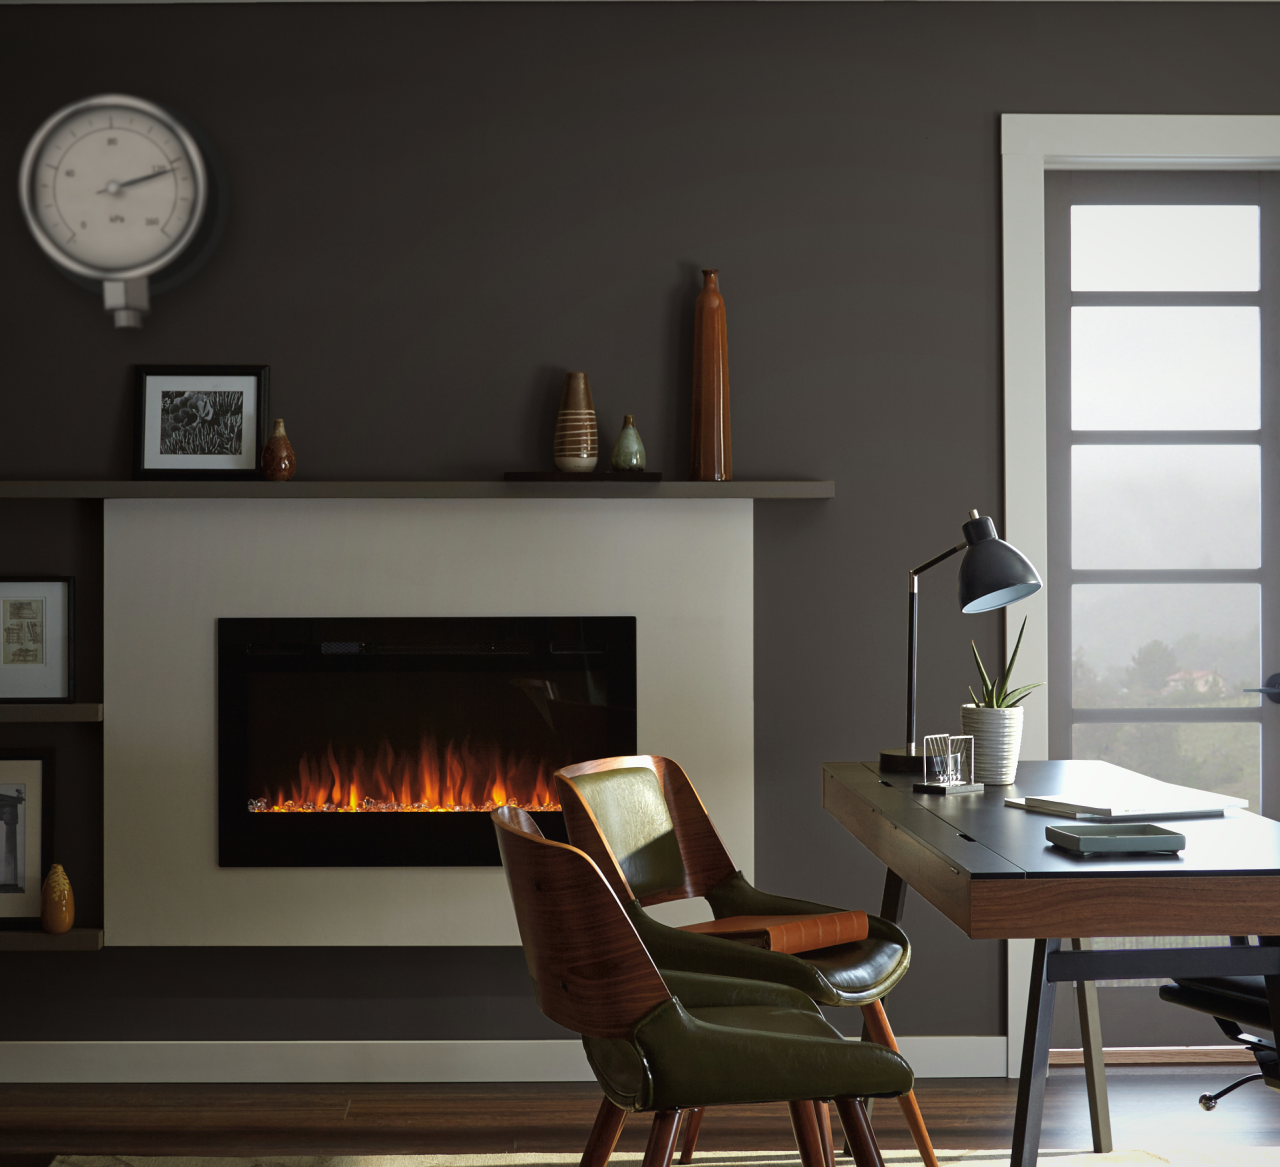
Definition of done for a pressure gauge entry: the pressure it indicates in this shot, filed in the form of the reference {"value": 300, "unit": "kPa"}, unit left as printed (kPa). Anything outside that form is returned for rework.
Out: {"value": 125, "unit": "kPa"}
